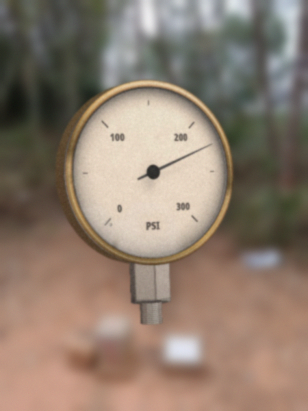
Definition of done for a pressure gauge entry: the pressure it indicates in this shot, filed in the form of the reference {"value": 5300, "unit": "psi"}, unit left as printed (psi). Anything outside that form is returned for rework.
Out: {"value": 225, "unit": "psi"}
